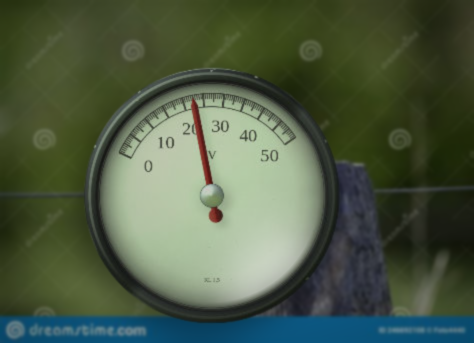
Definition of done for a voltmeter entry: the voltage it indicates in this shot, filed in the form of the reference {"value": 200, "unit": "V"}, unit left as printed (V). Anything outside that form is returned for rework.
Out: {"value": 22.5, "unit": "V"}
